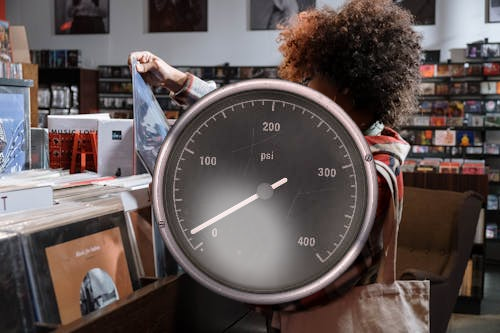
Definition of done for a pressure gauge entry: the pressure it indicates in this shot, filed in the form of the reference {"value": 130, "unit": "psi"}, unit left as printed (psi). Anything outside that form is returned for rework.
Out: {"value": 15, "unit": "psi"}
